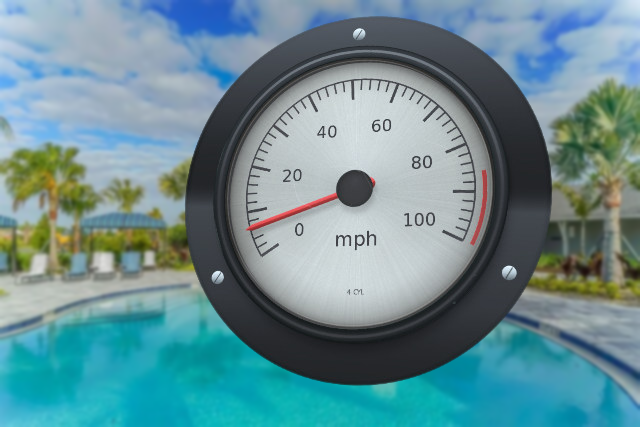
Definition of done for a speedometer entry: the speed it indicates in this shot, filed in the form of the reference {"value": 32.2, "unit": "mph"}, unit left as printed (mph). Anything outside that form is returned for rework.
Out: {"value": 6, "unit": "mph"}
